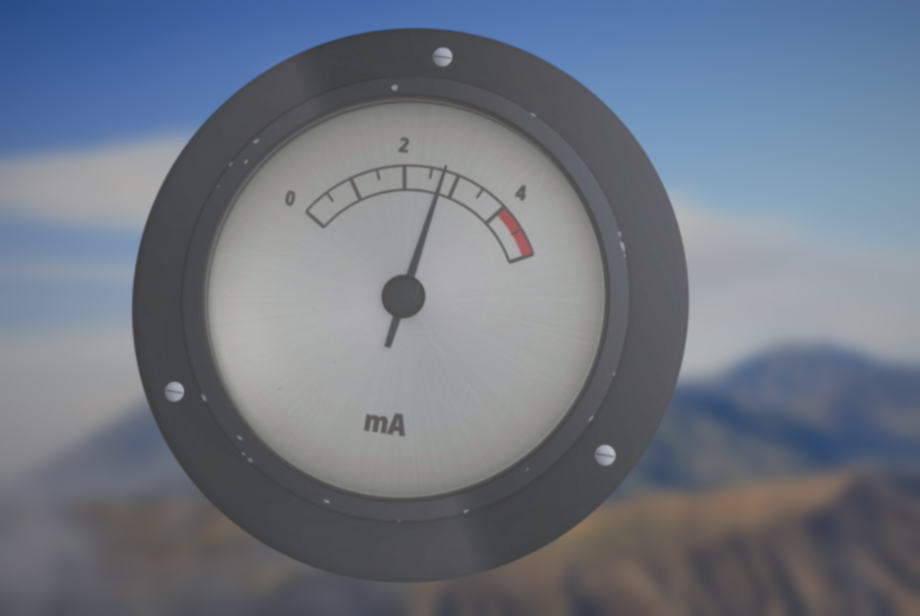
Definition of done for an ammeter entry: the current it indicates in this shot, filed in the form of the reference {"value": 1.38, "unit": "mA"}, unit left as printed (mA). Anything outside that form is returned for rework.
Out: {"value": 2.75, "unit": "mA"}
